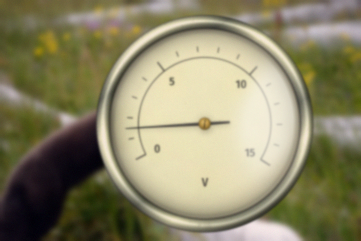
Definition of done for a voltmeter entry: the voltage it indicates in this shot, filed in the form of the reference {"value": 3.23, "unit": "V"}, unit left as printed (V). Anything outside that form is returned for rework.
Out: {"value": 1.5, "unit": "V"}
